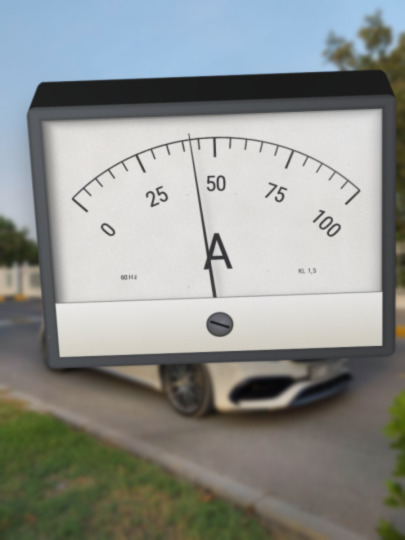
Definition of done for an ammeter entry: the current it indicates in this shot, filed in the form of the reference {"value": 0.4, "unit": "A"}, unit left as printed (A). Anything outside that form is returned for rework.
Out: {"value": 42.5, "unit": "A"}
